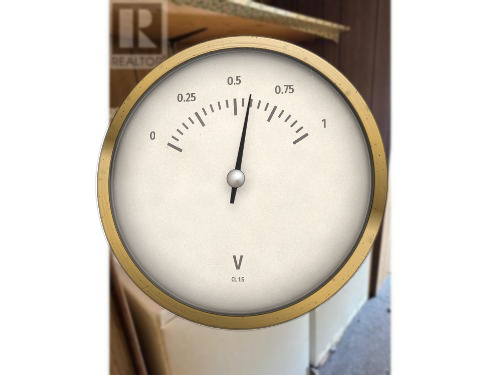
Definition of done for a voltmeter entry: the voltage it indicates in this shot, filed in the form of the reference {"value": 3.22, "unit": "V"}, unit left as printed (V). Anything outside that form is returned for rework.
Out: {"value": 0.6, "unit": "V"}
